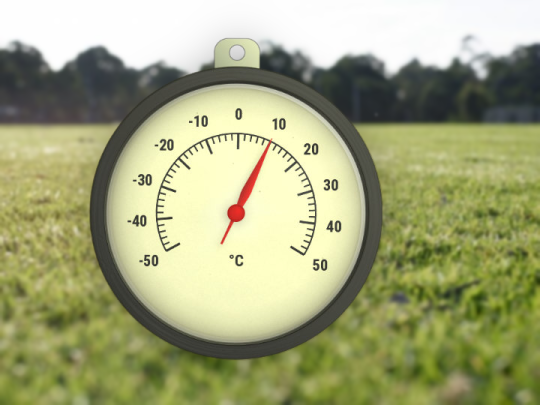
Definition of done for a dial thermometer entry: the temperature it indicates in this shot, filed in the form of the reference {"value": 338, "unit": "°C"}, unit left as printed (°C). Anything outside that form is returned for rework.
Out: {"value": 10, "unit": "°C"}
